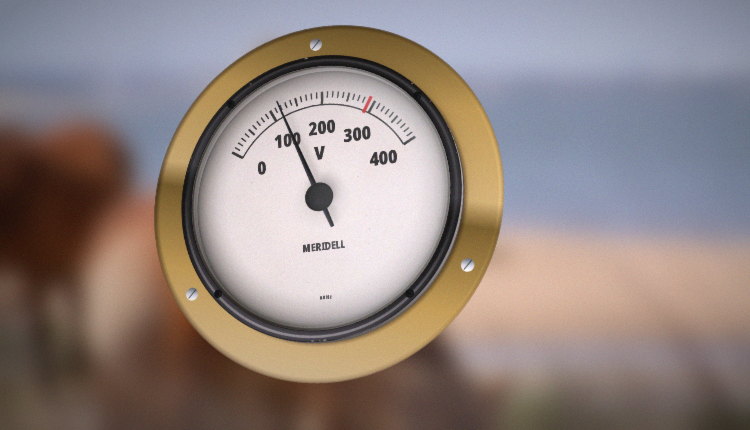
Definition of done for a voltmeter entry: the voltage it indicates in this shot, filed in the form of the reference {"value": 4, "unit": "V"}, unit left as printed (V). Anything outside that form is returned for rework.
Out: {"value": 120, "unit": "V"}
